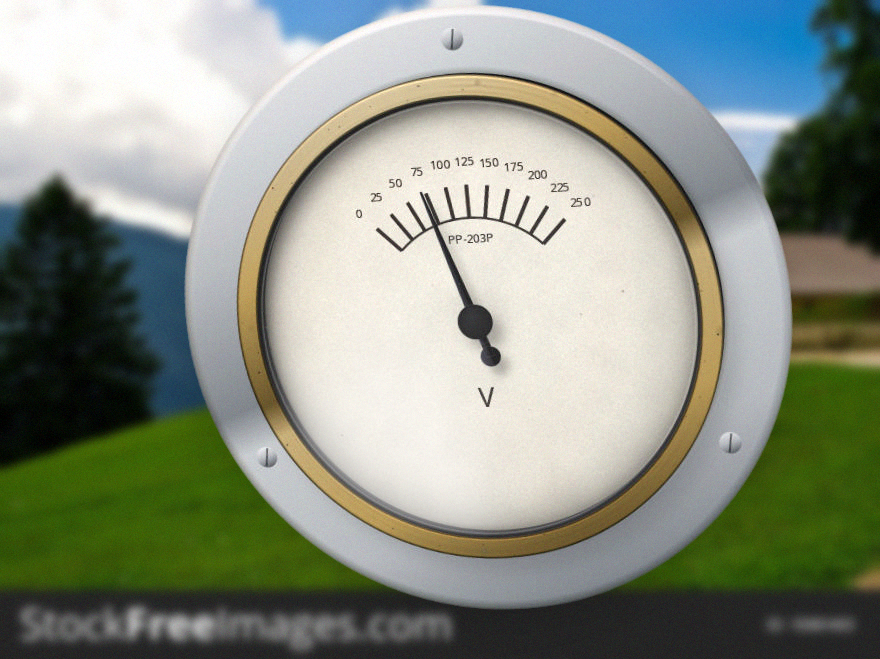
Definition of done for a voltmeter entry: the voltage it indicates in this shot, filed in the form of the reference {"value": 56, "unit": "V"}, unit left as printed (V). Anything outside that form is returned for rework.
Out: {"value": 75, "unit": "V"}
